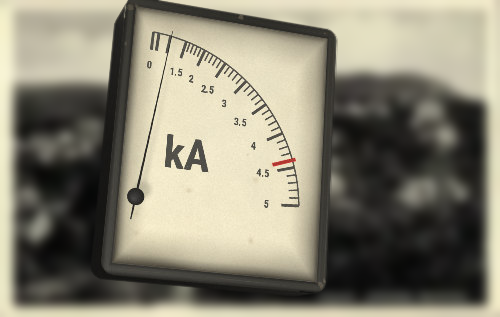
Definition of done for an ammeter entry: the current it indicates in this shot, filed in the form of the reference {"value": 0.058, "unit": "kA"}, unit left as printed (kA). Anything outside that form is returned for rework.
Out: {"value": 1, "unit": "kA"}
